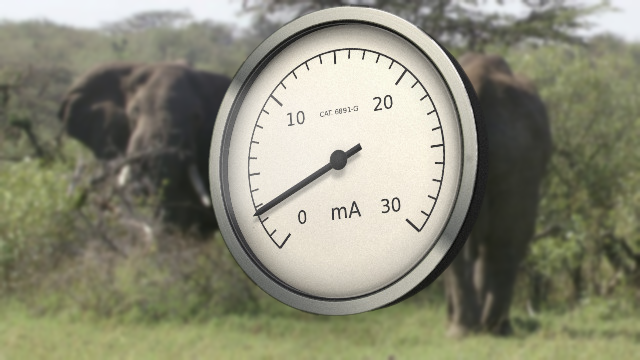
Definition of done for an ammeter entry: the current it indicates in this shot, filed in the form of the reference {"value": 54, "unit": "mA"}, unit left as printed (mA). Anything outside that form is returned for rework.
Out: {"value": 2.5, "unit": "mA"}
